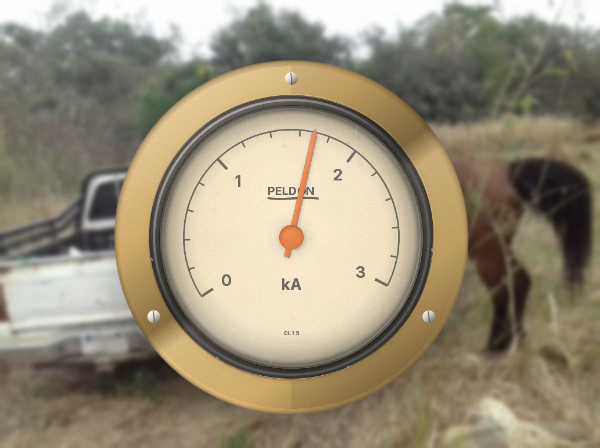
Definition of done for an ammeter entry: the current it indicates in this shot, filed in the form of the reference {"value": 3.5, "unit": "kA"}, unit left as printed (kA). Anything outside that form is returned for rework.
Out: {"value": 1.7, "unit": "kA"}
